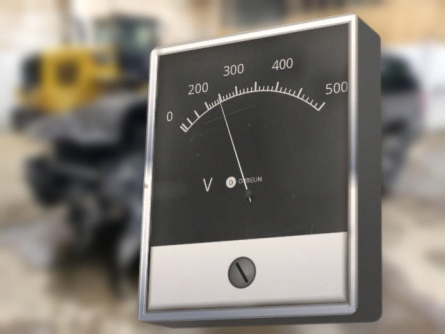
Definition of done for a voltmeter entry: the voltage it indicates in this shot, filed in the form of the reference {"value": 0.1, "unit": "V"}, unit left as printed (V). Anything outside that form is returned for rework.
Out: {"value": 250, "unit": "V"}
